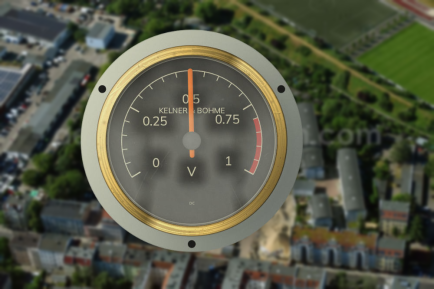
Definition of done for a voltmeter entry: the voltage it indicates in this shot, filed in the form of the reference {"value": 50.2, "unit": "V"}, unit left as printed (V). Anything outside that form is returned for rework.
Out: {"value": 0.5, "unit": "V"}
